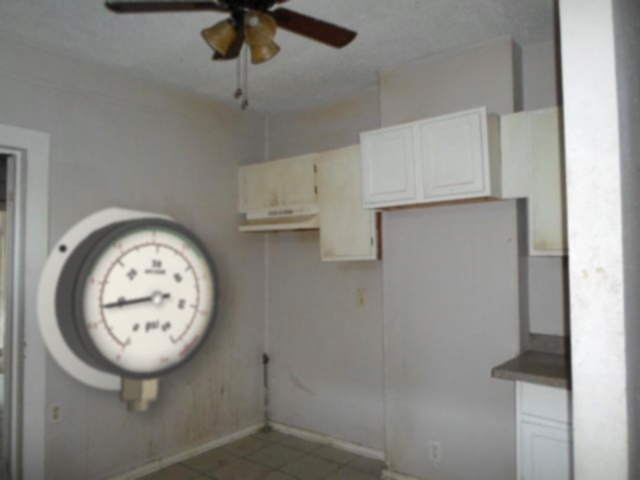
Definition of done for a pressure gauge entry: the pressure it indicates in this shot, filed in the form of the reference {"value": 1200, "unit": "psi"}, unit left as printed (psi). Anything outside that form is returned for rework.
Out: {"value": 10, "unit": "psi"}
